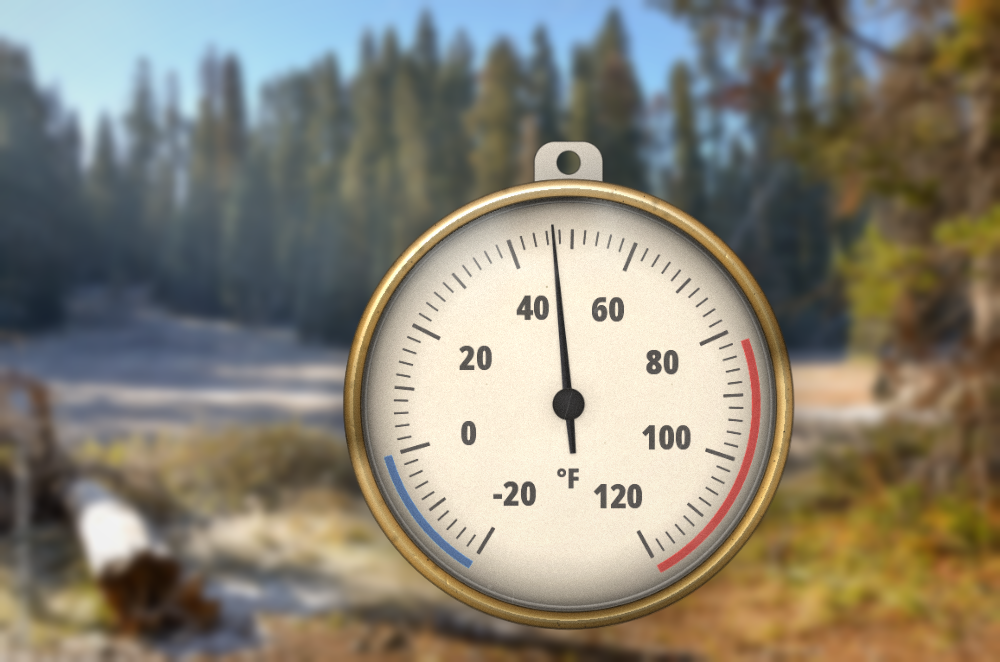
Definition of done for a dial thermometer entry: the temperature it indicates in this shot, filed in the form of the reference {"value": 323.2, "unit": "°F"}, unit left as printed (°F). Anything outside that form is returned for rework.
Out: {"value": 47, "unit": "°F"}
